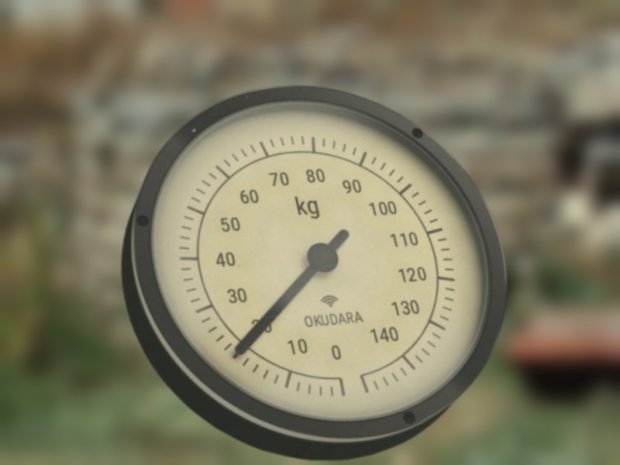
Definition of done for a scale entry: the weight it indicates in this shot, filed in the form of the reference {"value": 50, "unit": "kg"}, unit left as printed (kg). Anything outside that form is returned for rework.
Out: {"value": 20, "unit": "kg"}
